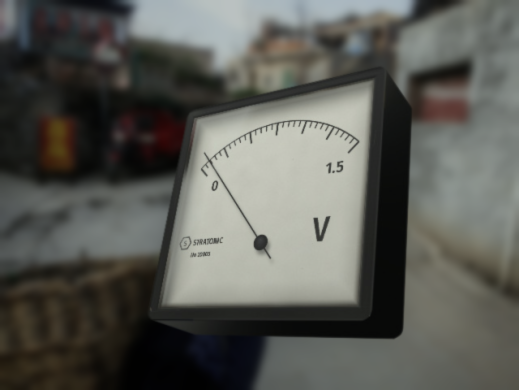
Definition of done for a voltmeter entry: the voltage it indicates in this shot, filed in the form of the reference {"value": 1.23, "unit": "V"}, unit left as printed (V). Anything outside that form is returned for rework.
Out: {"value": 0.1, "unit": "V"}
